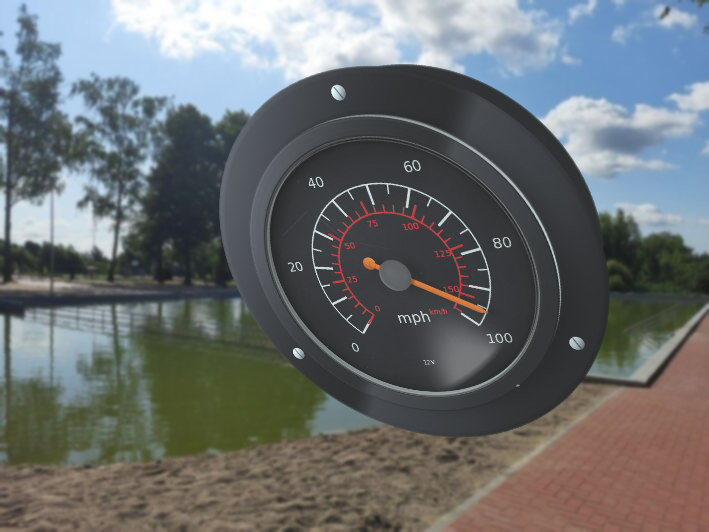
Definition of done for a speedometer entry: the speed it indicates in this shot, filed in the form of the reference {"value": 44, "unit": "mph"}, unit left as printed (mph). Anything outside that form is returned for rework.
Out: {"value": 95, "unit": "mph"}
